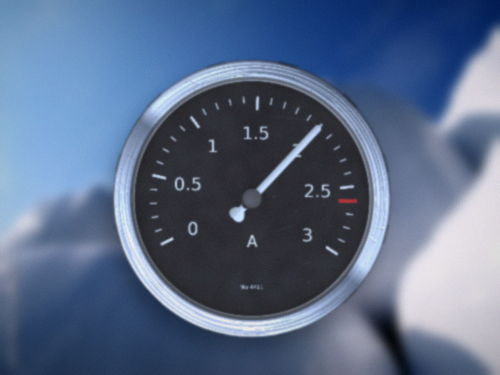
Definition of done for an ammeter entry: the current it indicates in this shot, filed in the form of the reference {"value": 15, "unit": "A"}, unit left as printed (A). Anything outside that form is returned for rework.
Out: {"value": 2, "unit": "A"}
